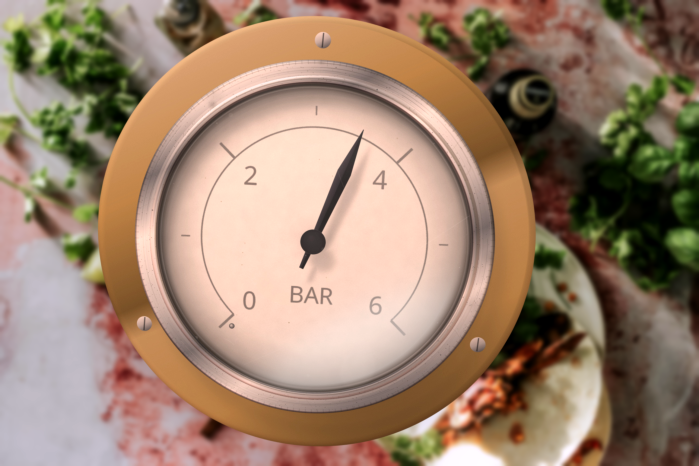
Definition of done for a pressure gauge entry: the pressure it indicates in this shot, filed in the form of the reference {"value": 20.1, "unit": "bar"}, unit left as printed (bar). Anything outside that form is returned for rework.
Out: {"value": 3.5, "unit": "bar"}
